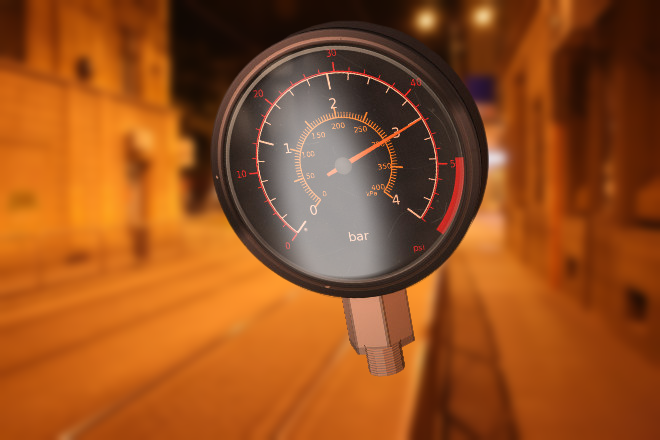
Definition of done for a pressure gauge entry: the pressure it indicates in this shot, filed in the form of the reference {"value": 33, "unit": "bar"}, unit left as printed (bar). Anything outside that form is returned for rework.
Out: {"value": 3, "unit": "bar"}
